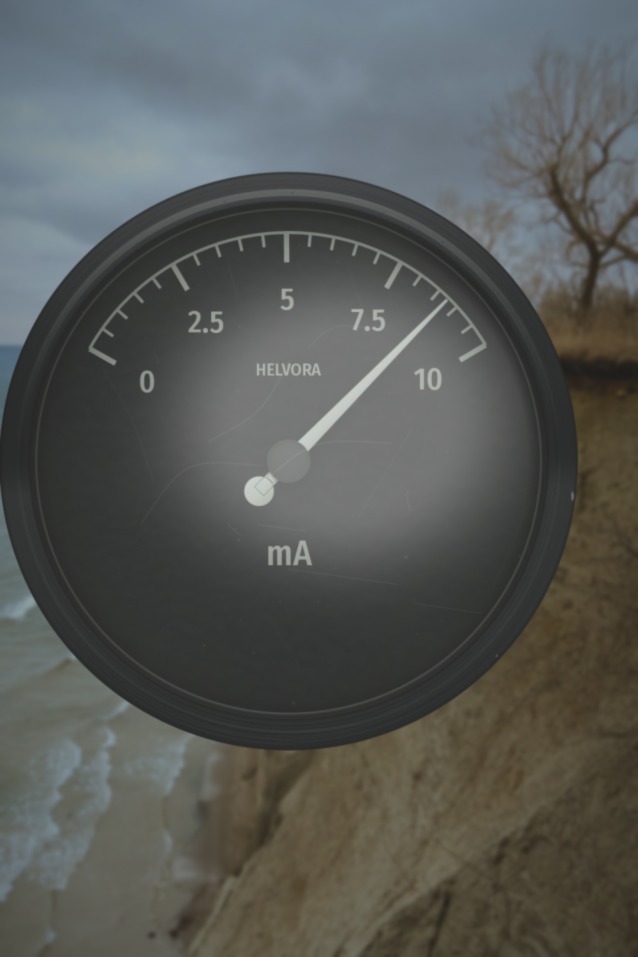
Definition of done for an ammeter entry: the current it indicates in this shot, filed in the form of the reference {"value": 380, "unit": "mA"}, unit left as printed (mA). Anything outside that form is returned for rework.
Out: {"value": 8.75, "unit": "mA"}
